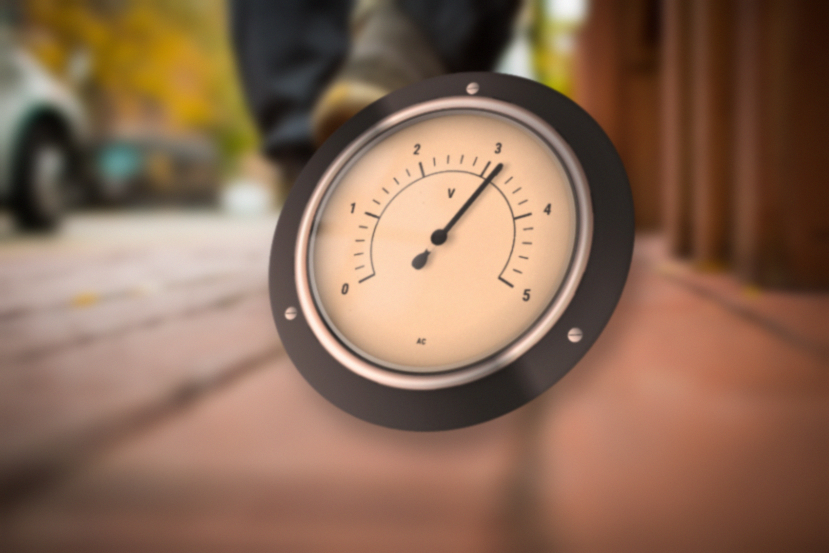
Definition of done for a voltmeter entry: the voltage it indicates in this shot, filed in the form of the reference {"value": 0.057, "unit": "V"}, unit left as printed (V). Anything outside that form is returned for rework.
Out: {"value": 3.2, "unit": "V"}
